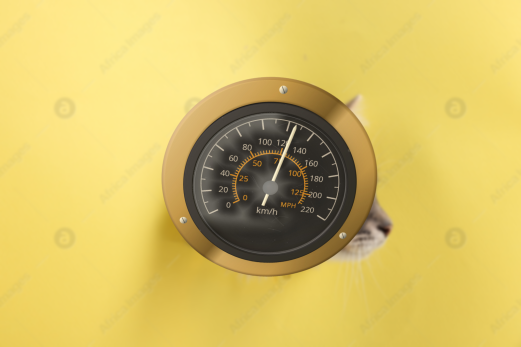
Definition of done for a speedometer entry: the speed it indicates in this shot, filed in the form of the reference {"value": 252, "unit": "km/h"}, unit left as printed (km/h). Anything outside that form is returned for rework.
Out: {"value": 125, "unit": "km/h"}
